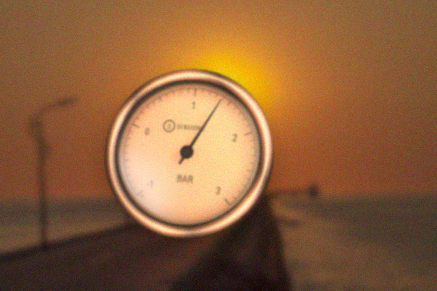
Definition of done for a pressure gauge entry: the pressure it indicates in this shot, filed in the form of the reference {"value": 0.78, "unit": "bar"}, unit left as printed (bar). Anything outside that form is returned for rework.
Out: {"value": 1.4, "unit": "bar"}
